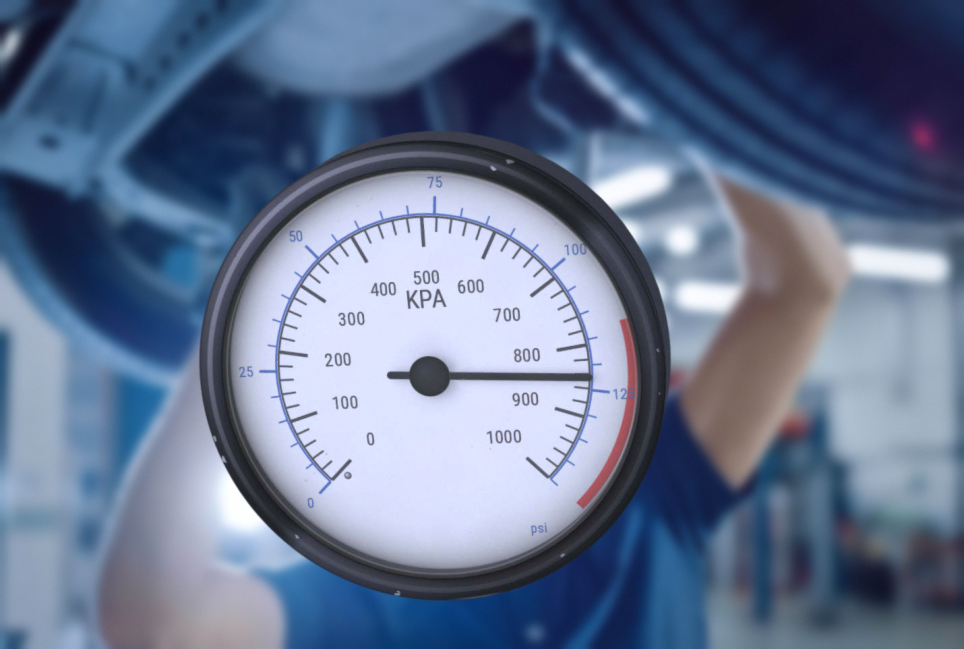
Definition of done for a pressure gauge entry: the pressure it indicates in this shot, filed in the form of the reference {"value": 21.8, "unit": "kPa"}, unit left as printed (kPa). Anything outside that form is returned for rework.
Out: {"value": 840, "unit": "kPa"}
